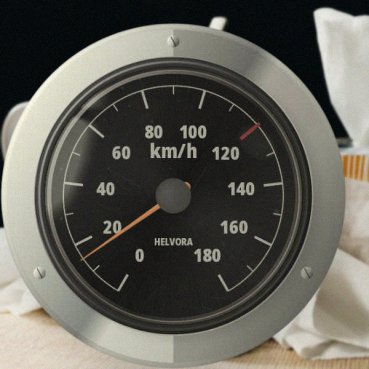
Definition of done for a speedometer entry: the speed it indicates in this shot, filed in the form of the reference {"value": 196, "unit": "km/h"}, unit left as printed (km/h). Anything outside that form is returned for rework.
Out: {"value": 15, "unit": "km/h"}
